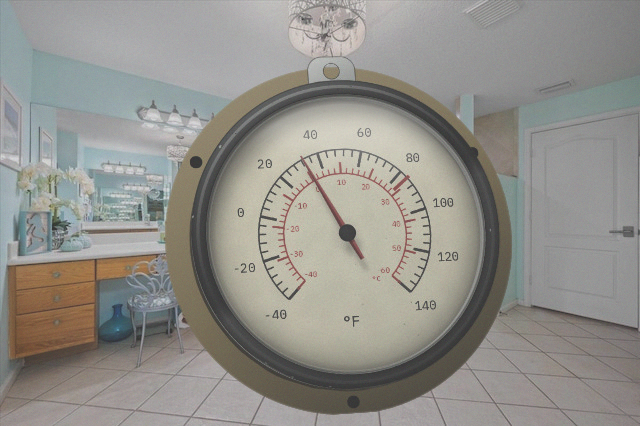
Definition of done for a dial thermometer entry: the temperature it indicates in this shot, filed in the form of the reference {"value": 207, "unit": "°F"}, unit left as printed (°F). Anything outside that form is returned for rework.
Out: {"value": 32, "unit": "°F"}
